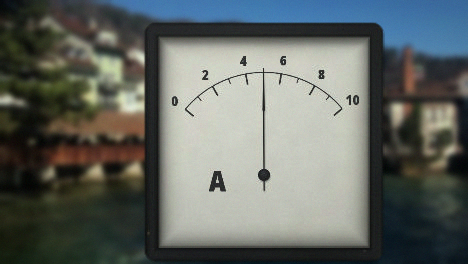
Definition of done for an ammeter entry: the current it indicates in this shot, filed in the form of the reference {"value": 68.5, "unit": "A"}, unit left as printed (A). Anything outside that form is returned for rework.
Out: {"value": 5, "unit": "A"}
